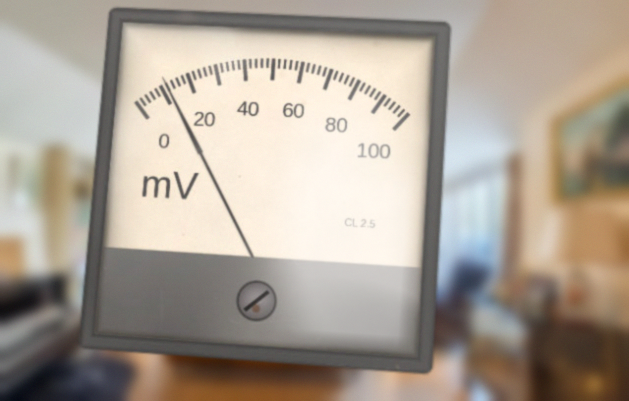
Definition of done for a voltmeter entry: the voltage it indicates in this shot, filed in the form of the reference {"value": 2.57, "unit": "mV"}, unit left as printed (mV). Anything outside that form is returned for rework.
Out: {"value": 12, "unit": "mV"}
